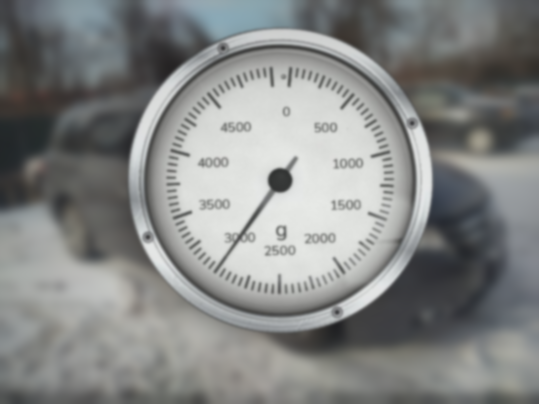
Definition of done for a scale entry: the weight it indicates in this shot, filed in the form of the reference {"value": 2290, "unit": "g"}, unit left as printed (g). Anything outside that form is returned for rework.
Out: {"value": 3000, "unit": "g"}
